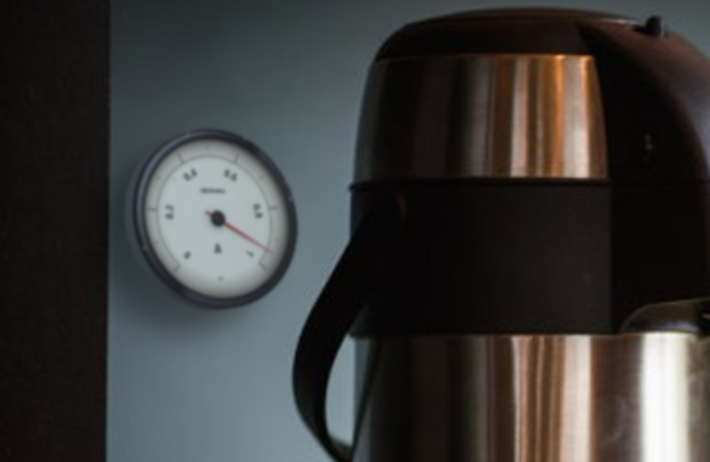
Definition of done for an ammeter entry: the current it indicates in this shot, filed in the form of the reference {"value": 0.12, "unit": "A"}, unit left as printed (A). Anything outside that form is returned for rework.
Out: {"value": 0.95, "unit": "A"}
